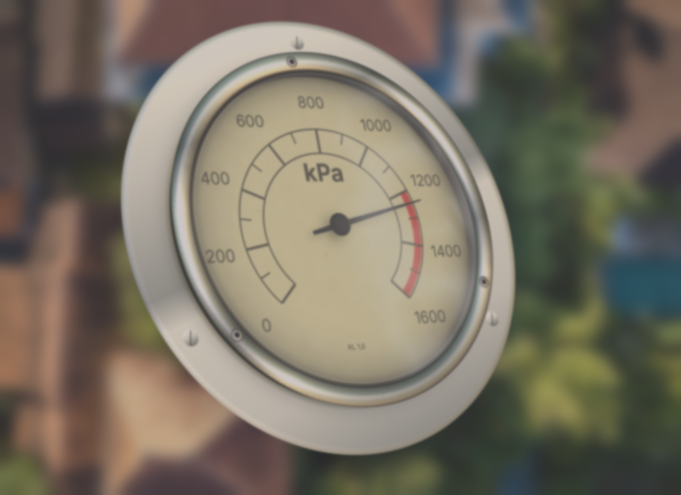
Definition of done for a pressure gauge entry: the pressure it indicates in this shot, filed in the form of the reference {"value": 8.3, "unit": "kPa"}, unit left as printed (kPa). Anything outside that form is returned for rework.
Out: {"value": 1250, "unit": "kPa"}
